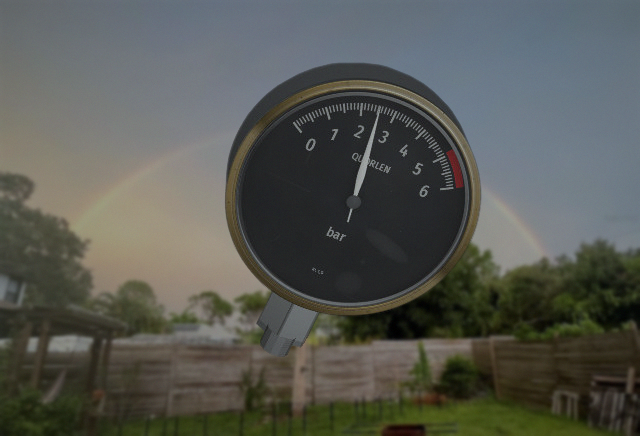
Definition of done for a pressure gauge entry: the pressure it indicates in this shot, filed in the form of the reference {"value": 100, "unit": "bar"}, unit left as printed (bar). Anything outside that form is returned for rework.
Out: {"value": 2.5, "unit": "bar"}
